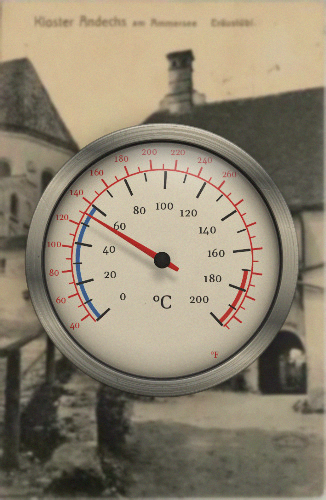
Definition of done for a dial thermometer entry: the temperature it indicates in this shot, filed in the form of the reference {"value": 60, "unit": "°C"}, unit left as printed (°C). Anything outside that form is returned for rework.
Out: {"value": 55, "unit": "°C"}
